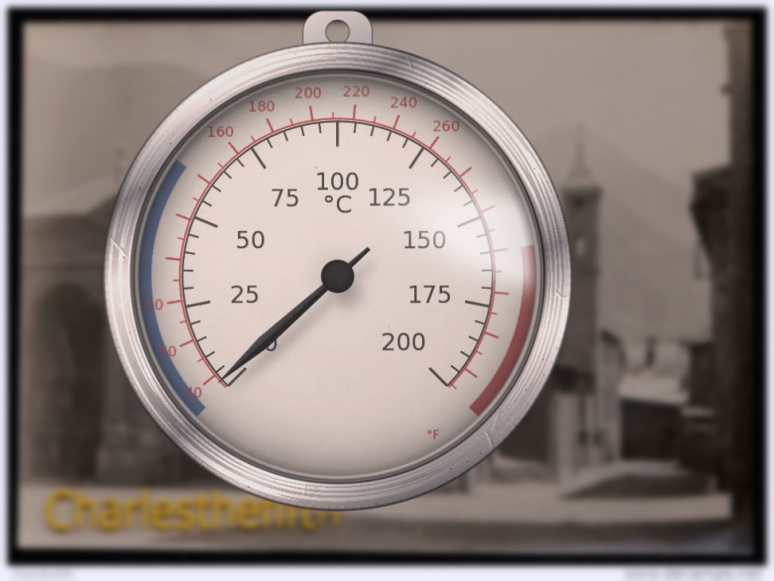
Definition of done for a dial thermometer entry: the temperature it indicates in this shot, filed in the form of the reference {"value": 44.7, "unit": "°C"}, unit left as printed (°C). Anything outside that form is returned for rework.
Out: {"value": 2.5, "unit": "°C"}
